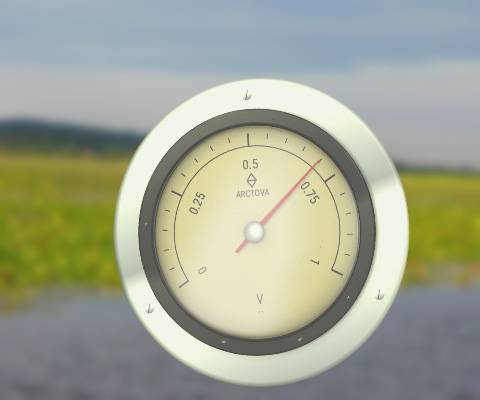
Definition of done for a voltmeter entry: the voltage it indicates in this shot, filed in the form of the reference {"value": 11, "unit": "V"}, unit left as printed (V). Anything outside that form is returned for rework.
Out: {"value": 0.7, "unit": "V"}
